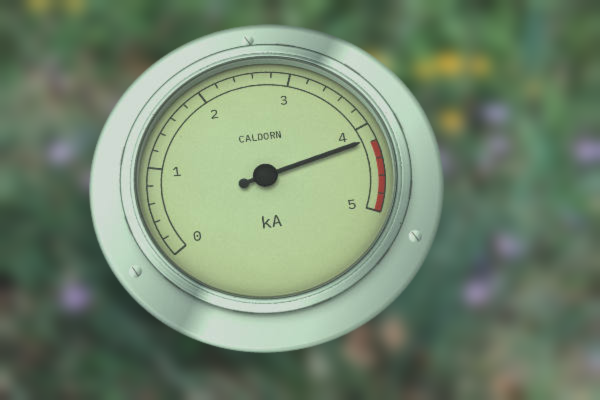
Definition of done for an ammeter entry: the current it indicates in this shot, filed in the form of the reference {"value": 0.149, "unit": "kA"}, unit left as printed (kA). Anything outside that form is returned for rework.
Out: {"value": 4.2, "unit": "kA"}
